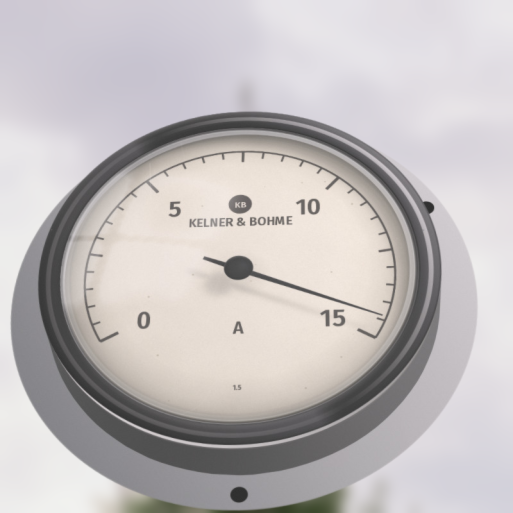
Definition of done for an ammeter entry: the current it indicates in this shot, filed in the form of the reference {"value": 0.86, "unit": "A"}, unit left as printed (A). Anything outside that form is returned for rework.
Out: {"value": 14.5, "unit": "A"}
